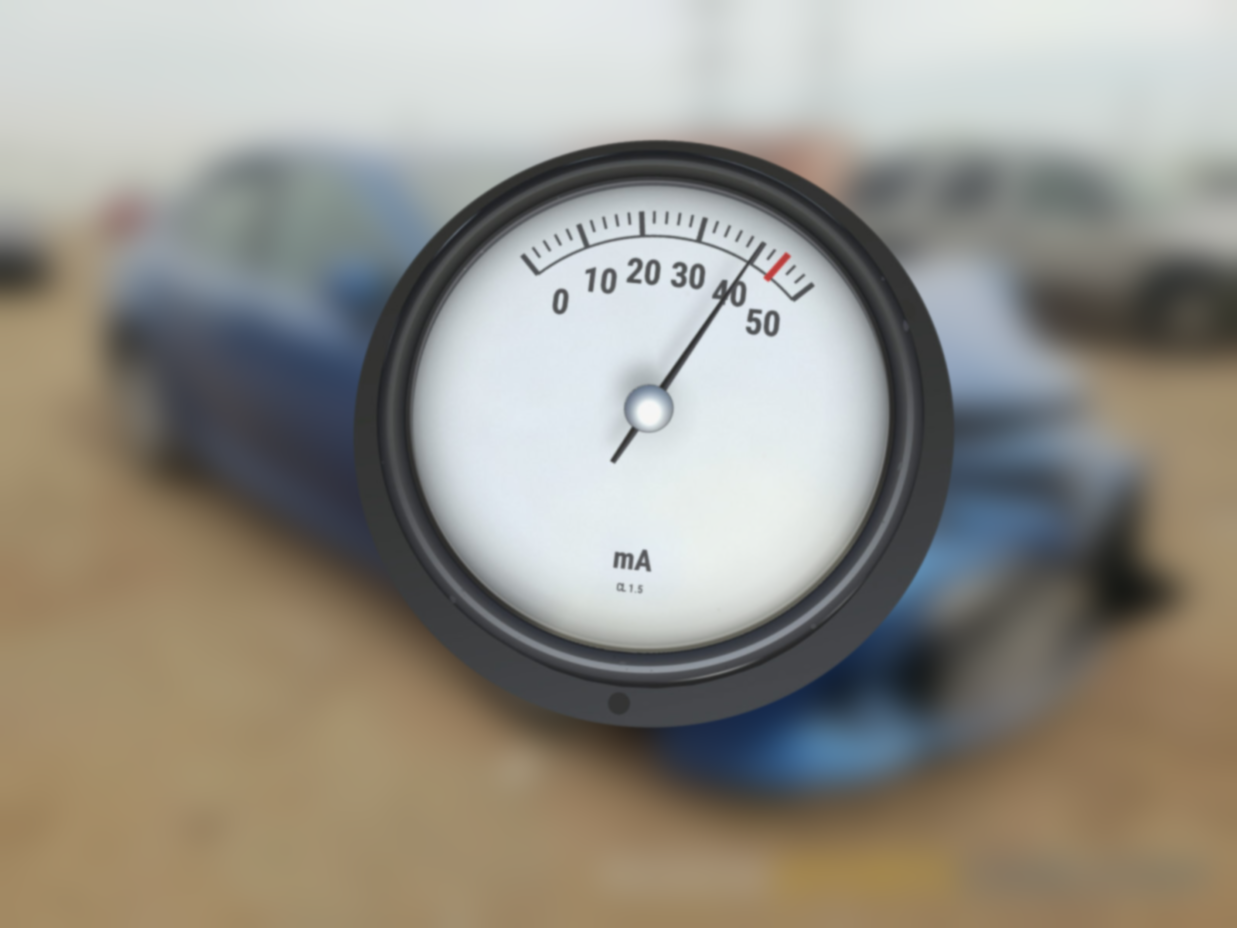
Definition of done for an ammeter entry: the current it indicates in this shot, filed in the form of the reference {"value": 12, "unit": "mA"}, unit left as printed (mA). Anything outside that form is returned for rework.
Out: {"value": 40, "unit": "mA"}
